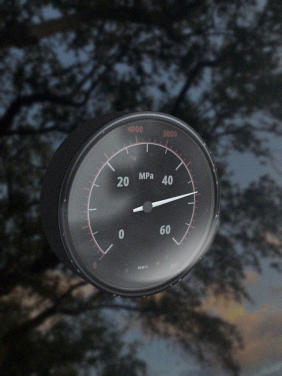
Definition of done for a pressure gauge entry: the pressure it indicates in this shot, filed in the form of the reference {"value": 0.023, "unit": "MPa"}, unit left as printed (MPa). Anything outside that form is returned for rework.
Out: {"value": 47.5, "unit": "MPa"}
